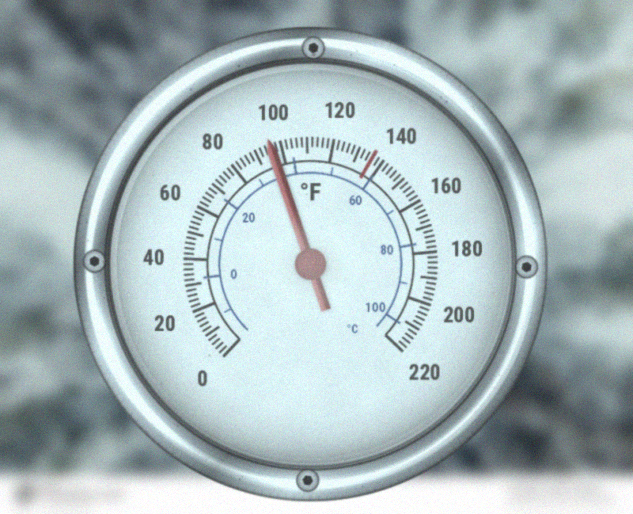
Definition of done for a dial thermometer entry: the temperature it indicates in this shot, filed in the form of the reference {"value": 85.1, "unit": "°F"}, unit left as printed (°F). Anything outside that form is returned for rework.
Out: {"value": 96, "unit": "°F"}
